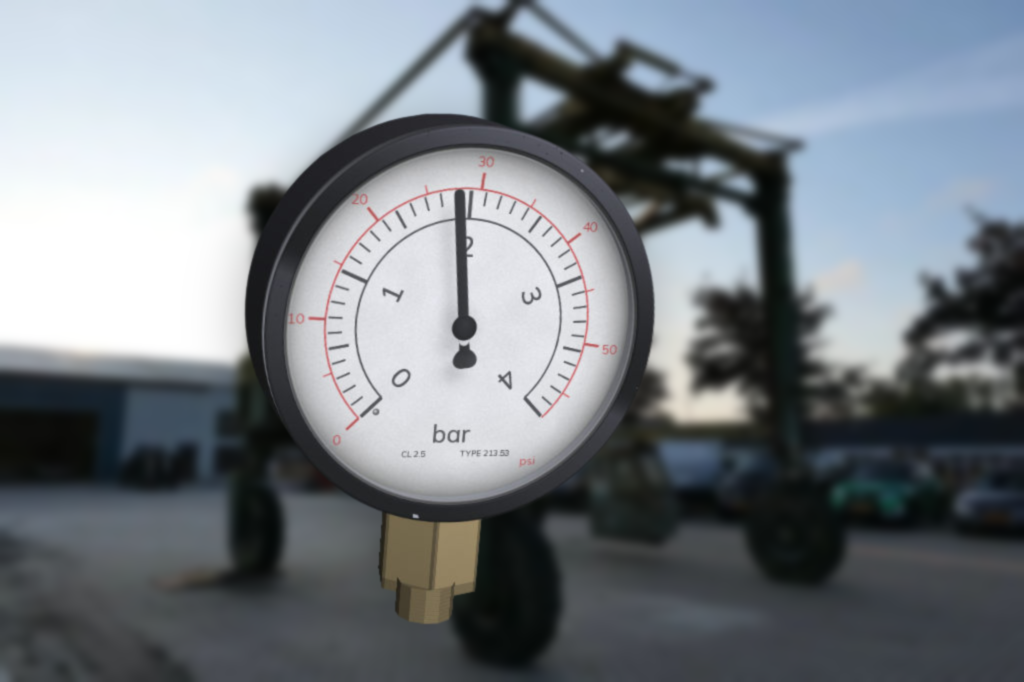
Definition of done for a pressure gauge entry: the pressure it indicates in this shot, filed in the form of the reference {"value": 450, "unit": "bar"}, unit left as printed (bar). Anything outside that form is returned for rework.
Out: {"value": 1.9, "unit": "bar"}
